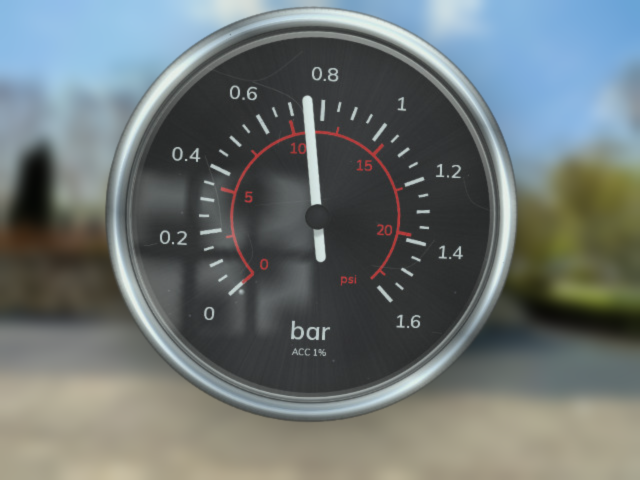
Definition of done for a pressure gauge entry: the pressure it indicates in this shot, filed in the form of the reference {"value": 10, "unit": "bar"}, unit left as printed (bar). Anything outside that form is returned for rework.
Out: {"value": 0.75, "unit": "bar"}
